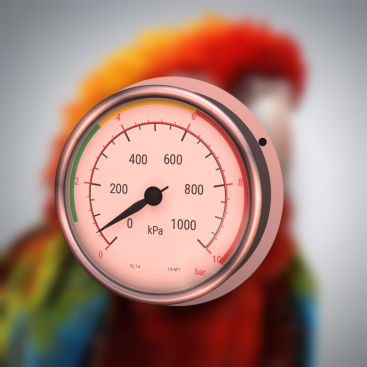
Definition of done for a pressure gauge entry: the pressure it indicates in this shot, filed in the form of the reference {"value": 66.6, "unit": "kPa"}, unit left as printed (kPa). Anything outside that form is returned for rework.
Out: {"value": 50, "unit": "kPa"}
